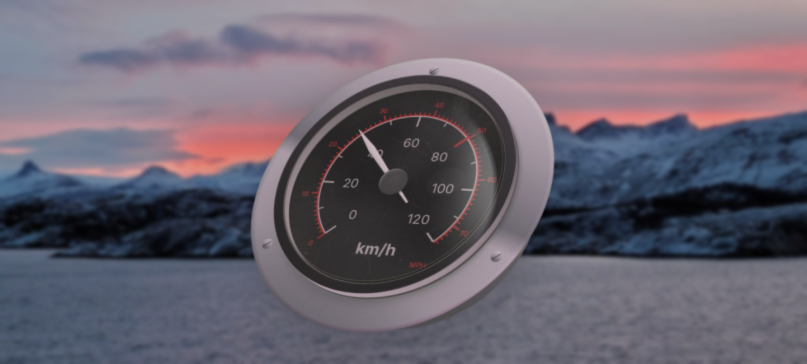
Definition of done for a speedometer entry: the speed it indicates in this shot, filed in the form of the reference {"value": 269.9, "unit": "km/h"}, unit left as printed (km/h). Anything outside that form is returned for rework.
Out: {"value": 40, "unit": "km/h"}
